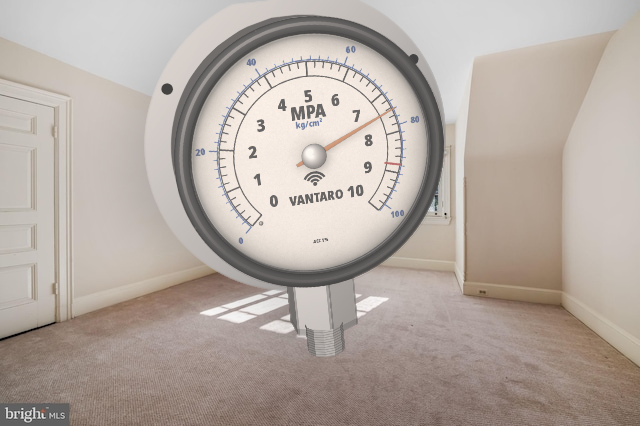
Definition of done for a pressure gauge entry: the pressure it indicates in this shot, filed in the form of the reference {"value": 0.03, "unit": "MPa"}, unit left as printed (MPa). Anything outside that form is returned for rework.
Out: {"value": 7.4, "unit": "MPa"}
